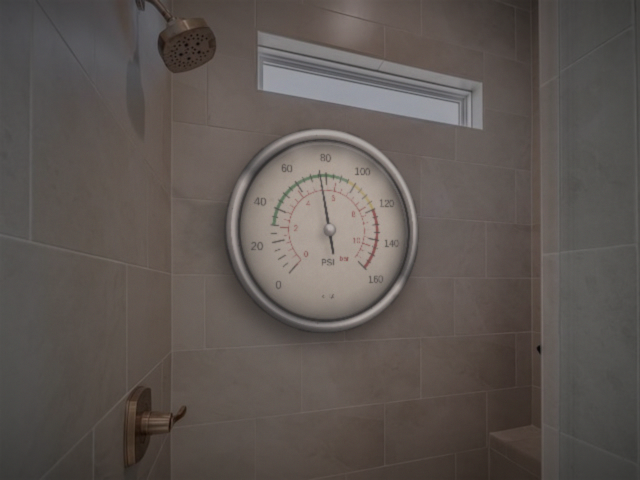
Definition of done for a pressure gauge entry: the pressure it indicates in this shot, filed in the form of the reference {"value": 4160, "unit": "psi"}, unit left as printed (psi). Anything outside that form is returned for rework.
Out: {"value": 75, "unit": "psi"}
